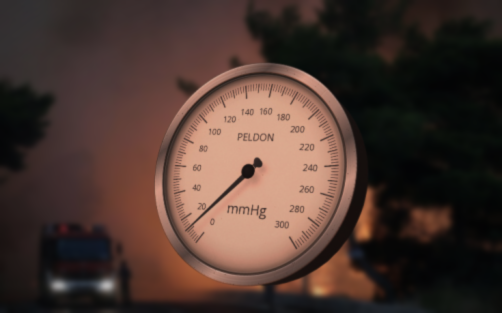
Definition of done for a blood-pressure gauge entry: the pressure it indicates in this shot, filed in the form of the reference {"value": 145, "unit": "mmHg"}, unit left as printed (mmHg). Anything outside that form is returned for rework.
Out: {"value": 10, "unit": "mmHg"}
